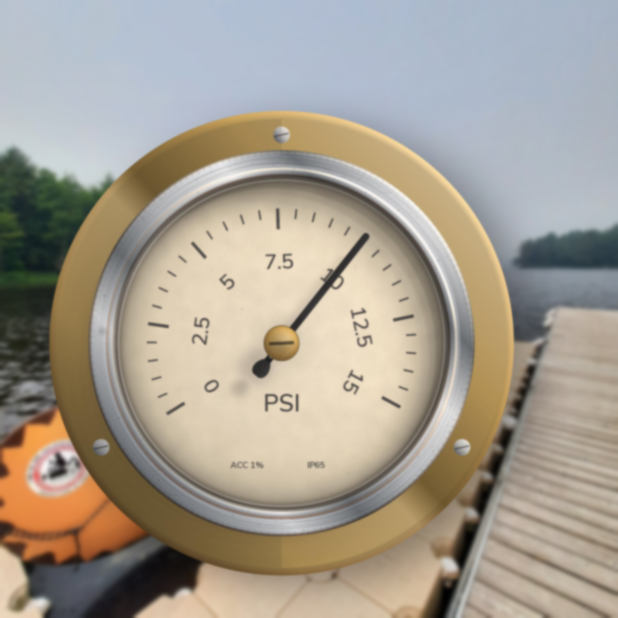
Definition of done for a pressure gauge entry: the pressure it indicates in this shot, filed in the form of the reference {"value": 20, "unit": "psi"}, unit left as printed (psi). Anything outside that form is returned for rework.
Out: {"value": 10, "unit": "psi"}
